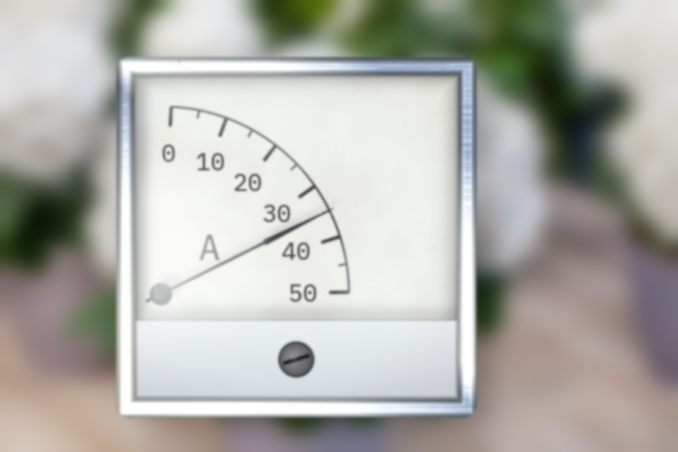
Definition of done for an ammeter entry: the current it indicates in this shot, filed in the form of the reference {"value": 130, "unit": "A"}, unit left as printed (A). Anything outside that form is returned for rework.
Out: {"value": 35, "unit": "A"}
